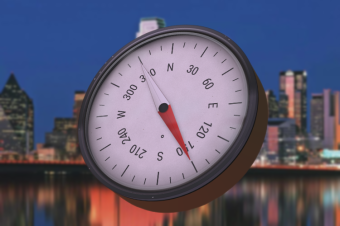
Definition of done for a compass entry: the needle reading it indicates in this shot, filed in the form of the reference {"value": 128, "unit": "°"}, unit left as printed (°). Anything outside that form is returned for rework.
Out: {"value": 150, "unit": "°"}
